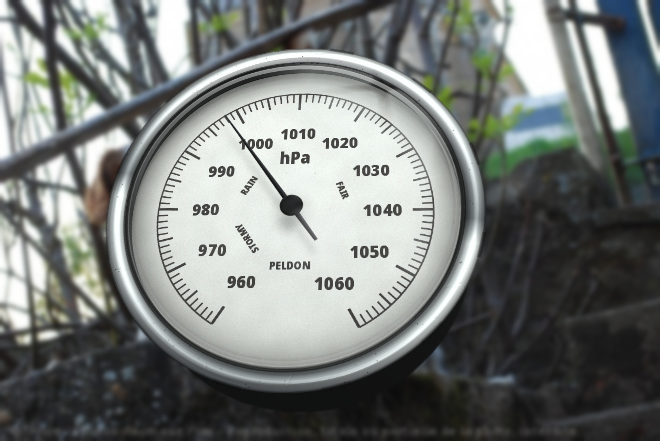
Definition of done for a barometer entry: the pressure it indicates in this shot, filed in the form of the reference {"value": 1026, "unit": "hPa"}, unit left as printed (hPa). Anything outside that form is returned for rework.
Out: {"value": 998, "unit": "hPa"}
